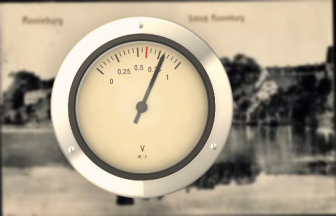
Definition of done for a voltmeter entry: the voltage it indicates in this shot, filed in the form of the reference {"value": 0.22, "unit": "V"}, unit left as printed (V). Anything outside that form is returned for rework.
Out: {"value": 0.8, "unit": "V"}
